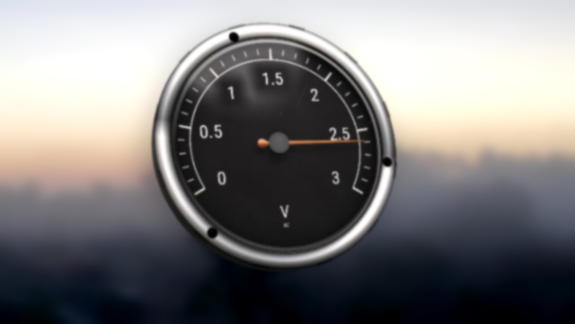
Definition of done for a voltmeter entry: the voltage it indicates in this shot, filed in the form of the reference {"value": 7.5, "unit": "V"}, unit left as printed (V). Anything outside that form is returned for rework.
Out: {"value": 2.6, "unit": "V"}
